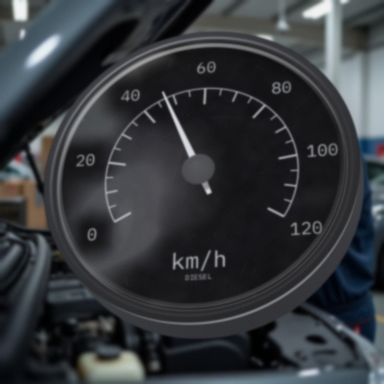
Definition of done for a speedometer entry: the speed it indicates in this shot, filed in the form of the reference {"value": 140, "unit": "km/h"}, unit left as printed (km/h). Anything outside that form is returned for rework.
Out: {"value": 47.5, "unit": "km/h"}
